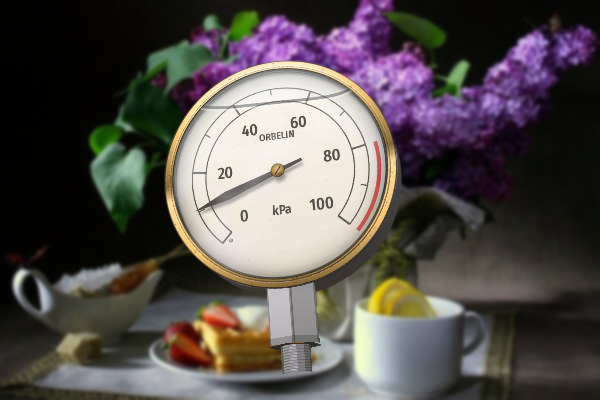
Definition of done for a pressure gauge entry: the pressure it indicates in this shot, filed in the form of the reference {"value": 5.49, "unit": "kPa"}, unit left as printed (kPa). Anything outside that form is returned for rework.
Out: {"value": 10, "unit": "kPa"}
